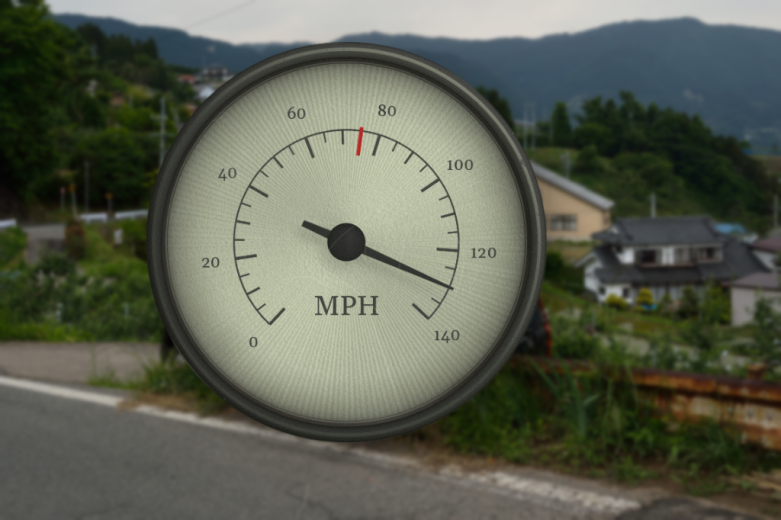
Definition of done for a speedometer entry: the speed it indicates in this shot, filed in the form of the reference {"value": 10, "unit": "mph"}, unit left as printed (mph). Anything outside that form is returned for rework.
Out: {"value": 130, "unit": "mph"}
